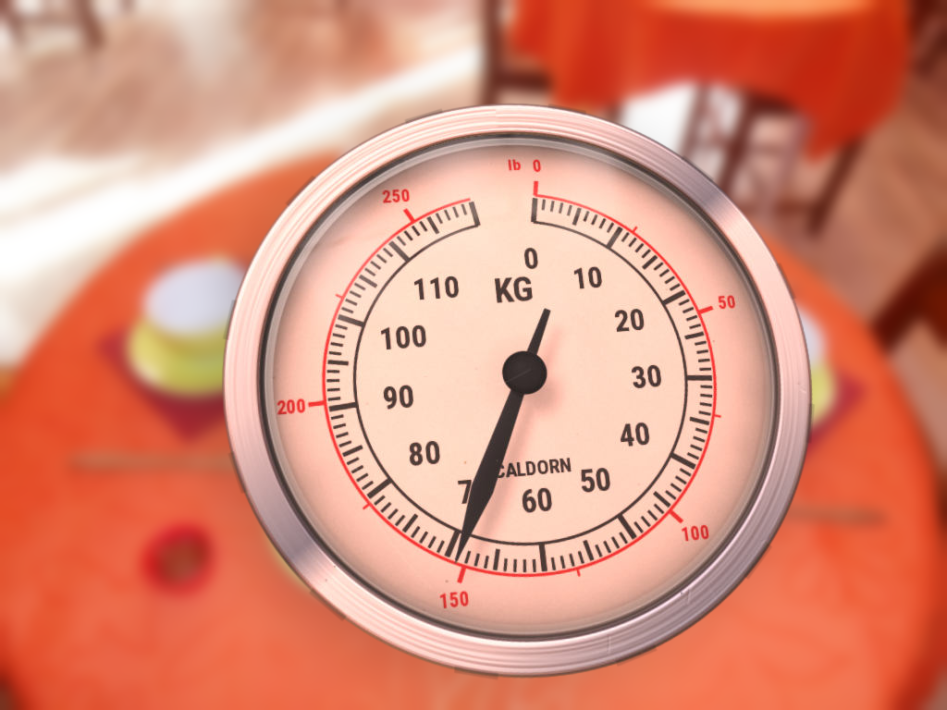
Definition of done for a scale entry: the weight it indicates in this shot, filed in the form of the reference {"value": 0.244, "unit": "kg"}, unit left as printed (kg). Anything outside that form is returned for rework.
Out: {"value": 69, "unit": "kg"}
